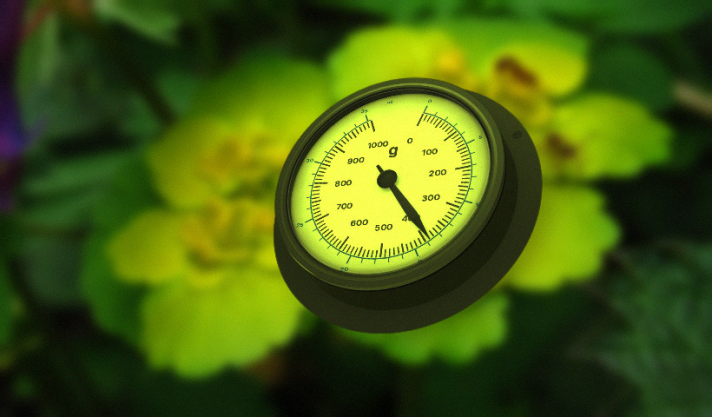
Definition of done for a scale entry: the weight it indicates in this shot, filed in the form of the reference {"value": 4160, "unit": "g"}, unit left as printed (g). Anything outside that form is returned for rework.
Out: {"value": 390, "unit": "g"}
